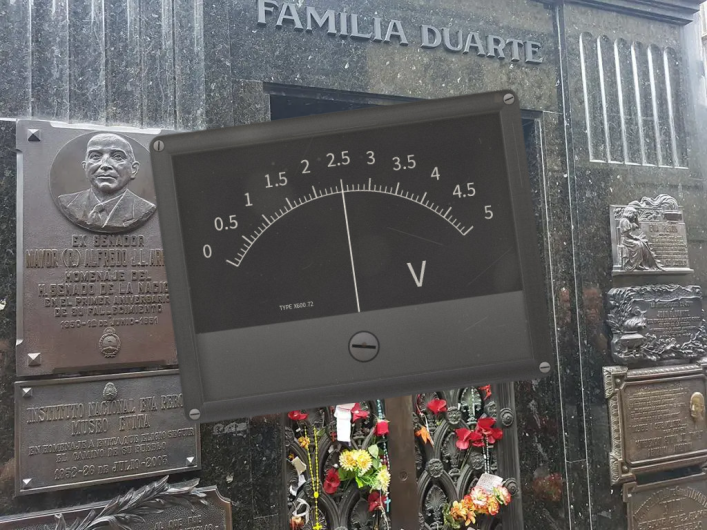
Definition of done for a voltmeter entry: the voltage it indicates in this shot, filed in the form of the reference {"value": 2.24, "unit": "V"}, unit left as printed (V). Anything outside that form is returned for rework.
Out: {"value": 2.5, "unit": "V"}
